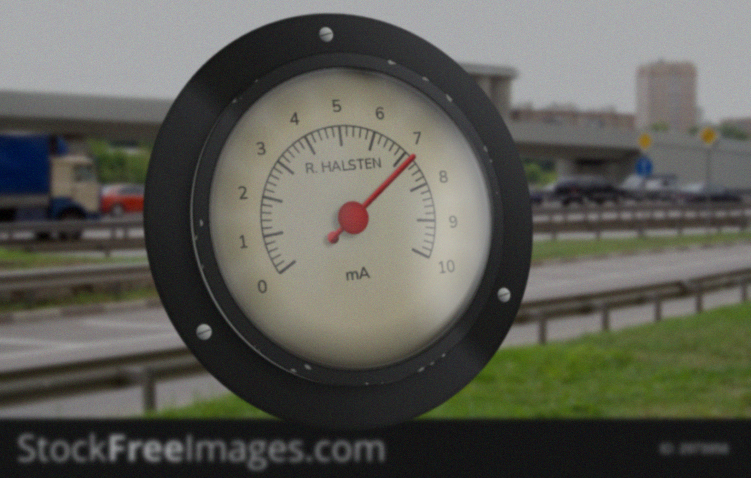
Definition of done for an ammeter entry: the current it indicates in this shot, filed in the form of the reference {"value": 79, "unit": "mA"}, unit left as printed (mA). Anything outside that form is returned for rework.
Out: {"value": 7.2, "unit": "mA"}
